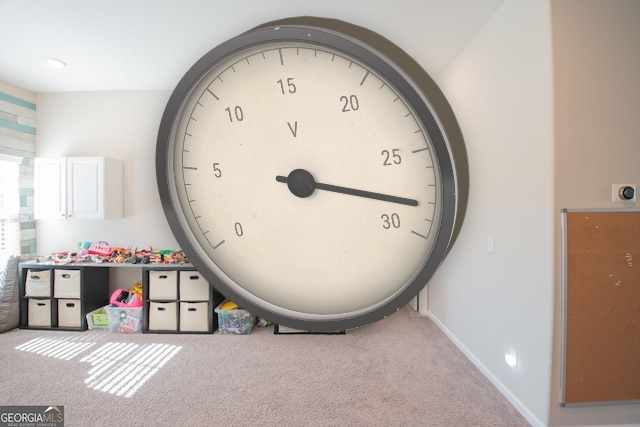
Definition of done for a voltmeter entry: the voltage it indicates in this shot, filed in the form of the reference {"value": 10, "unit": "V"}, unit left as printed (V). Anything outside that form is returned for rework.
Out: {"value": 28, "unit": "V"}
